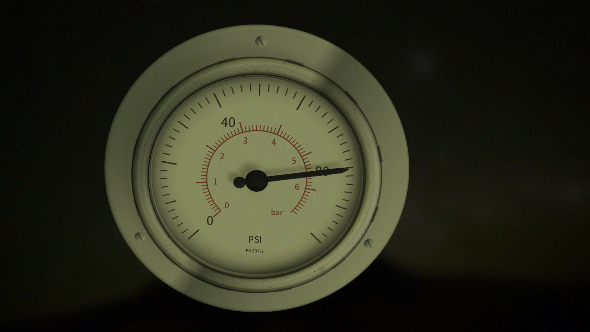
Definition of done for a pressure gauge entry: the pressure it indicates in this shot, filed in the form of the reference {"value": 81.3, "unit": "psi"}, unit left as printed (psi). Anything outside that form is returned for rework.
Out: {"value": 80, "unit": "psi"}
